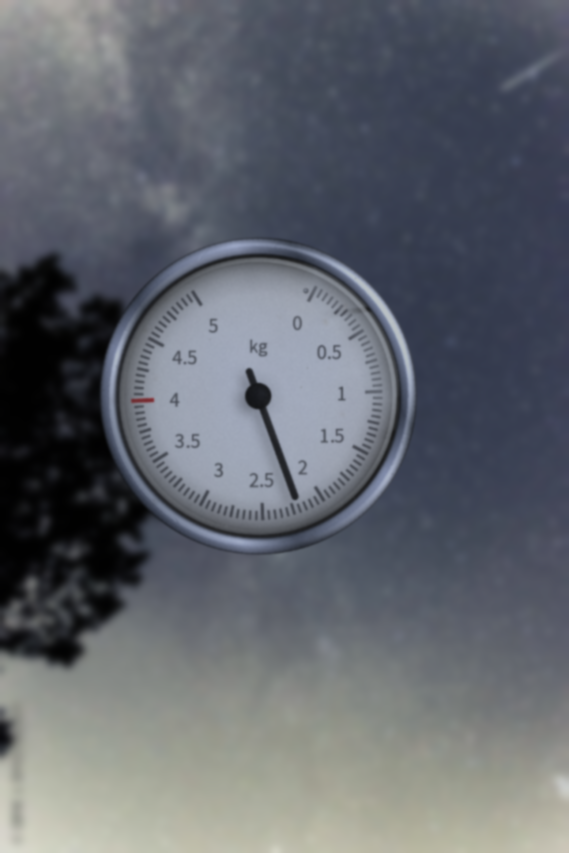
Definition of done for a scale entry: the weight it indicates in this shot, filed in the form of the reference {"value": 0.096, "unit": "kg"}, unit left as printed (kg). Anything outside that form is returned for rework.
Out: {"value": 2.2, "unit": "kg"}
